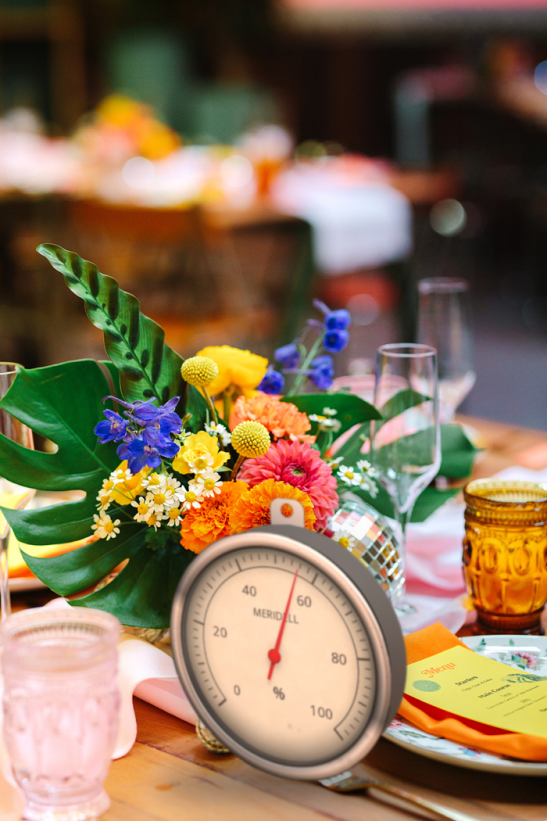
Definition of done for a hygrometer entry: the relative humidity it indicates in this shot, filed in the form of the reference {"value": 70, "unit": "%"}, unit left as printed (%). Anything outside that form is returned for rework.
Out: {"value": 56, "unit": "%"}
